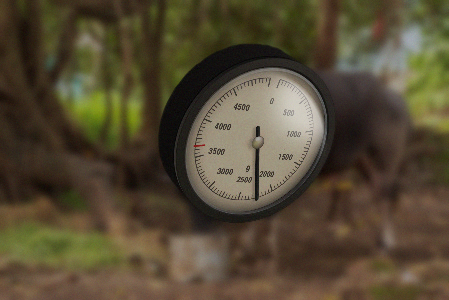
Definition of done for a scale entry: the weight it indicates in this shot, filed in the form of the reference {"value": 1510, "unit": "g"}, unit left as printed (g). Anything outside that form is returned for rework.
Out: {"value": 2250, "unit": "g"}
